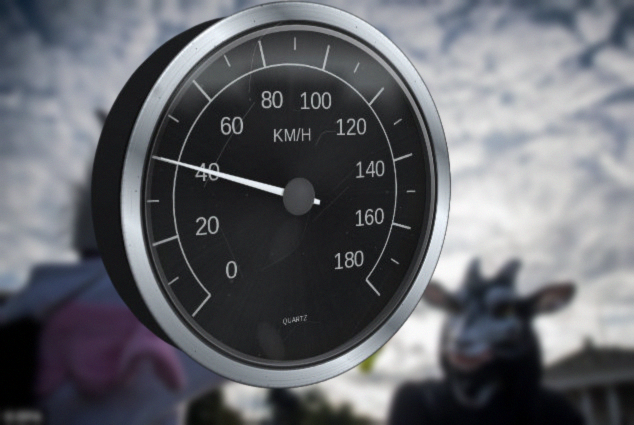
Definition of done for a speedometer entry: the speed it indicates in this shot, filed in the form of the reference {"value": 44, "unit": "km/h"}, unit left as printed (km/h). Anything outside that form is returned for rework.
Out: {"value": 40, "unit": "km/h"}
